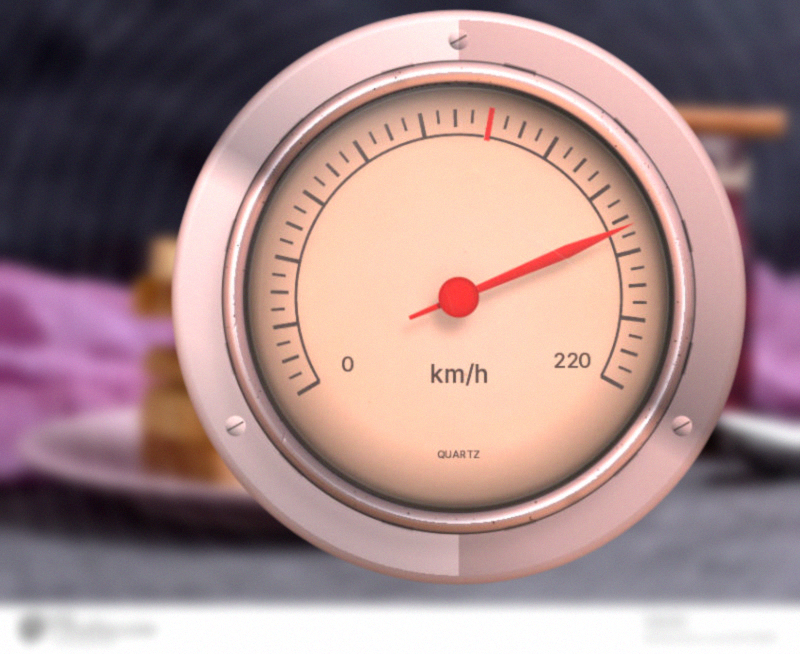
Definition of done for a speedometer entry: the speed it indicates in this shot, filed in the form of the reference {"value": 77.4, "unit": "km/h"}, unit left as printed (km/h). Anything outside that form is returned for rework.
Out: {"value": 172.5, "unit": "km/h"}
